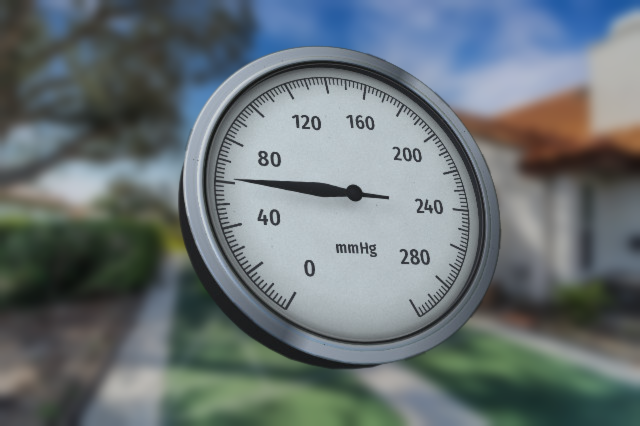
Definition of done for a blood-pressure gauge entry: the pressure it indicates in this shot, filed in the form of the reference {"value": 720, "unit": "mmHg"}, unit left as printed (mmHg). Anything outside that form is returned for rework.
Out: {"value": 60, "unit": "mmHg"}
